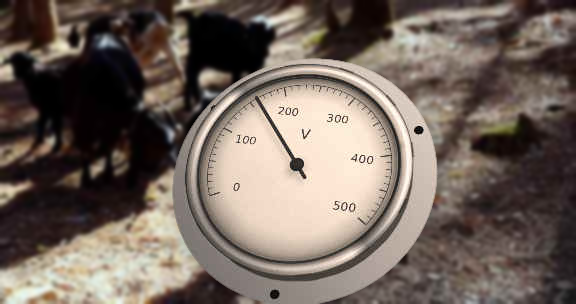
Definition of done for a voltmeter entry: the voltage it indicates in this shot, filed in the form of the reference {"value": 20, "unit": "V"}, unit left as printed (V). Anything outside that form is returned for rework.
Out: {"value": 160, "unit": "V"}
